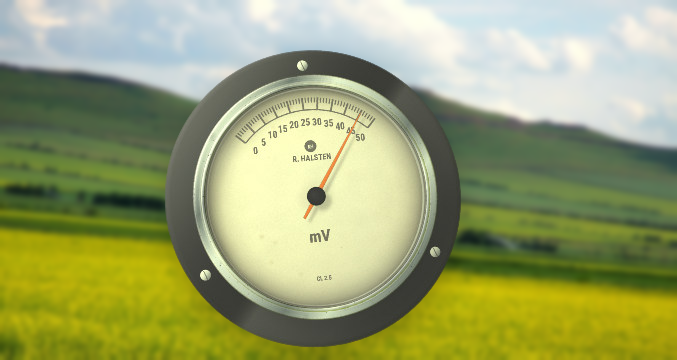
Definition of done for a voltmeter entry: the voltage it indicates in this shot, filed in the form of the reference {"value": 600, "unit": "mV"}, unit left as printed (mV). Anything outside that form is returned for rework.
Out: {"value": 45, "unit": "mV"}
